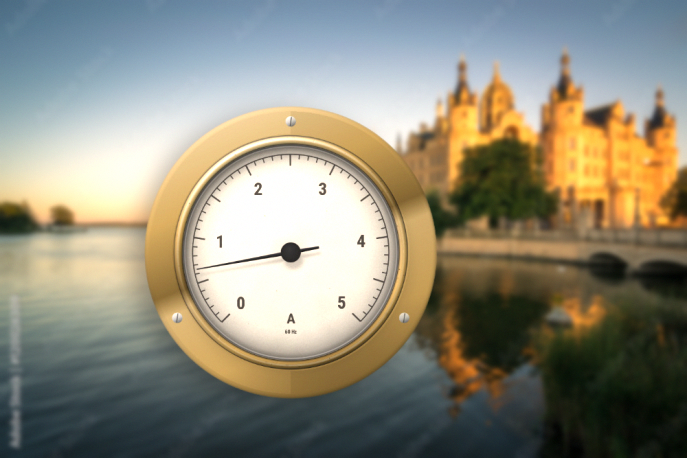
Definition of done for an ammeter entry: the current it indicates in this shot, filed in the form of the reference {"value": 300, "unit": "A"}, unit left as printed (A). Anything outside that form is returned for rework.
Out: {"value": 0.65, "unit": "A"}
